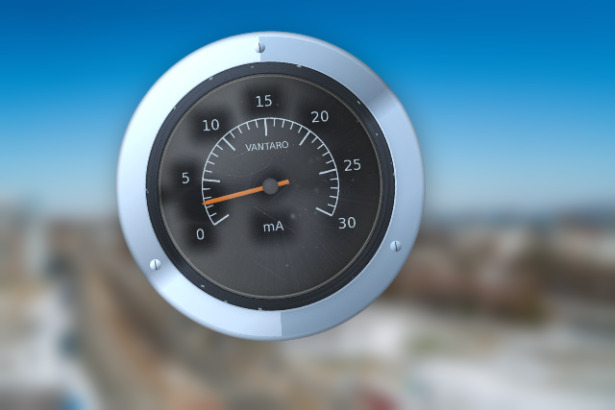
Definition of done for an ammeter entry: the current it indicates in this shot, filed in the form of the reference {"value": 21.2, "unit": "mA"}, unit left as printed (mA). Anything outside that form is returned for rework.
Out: {"value": 2.5, "unit": "mA"}
